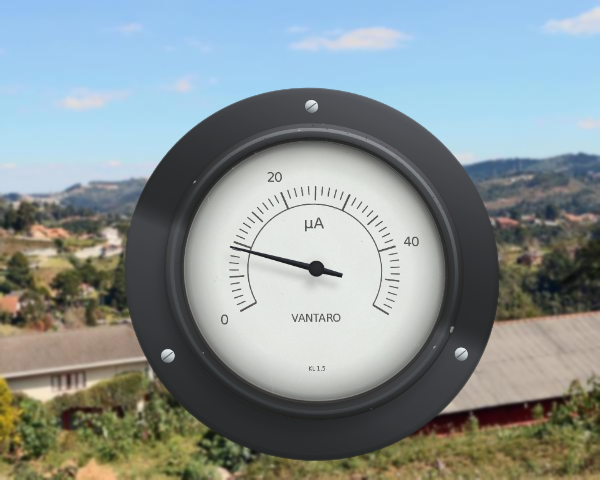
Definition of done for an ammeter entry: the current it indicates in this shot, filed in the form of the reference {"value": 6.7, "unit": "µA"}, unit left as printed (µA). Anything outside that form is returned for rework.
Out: {"value": 9, "unit": "µA"}
